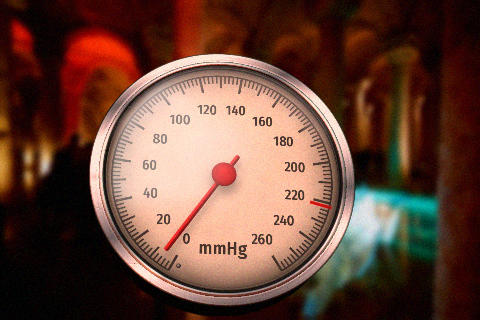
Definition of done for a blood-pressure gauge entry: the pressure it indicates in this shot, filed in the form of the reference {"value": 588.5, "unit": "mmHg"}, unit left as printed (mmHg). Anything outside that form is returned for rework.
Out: {"value": 6, "unit": "mmHg"}
